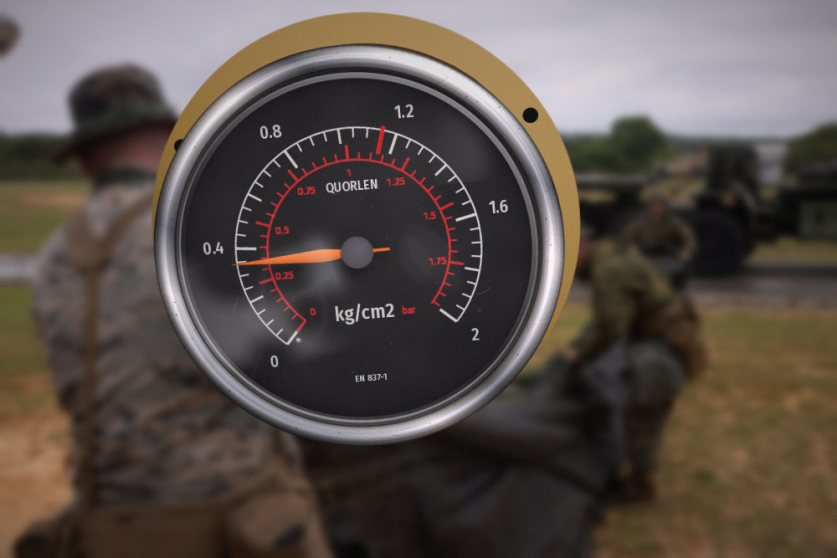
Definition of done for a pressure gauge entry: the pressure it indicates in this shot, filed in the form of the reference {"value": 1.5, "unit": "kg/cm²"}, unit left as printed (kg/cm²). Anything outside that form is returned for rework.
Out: {"value": 0.35, "unit": "kg/cm²"}
